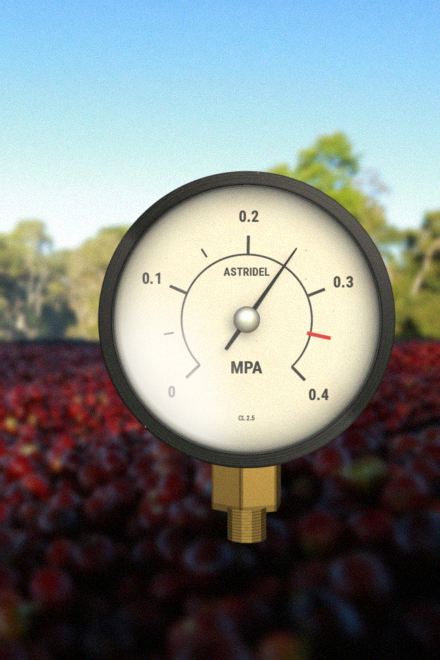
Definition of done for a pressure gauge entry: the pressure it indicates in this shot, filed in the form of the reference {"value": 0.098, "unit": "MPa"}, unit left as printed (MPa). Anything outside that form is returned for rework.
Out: {"value": 0.25, "unit": "MPa"}
